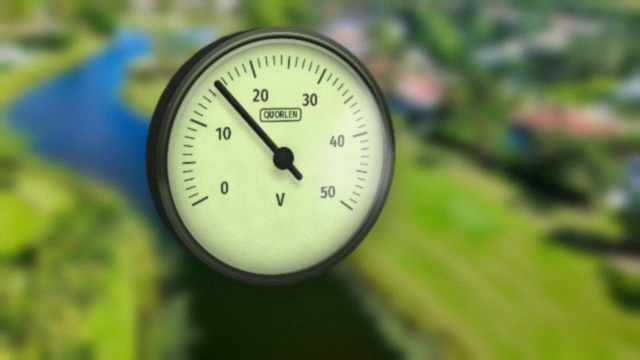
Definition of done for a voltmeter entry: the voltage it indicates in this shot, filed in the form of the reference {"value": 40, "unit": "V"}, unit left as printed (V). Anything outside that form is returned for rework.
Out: {"value": 15, "unit": "V"}
